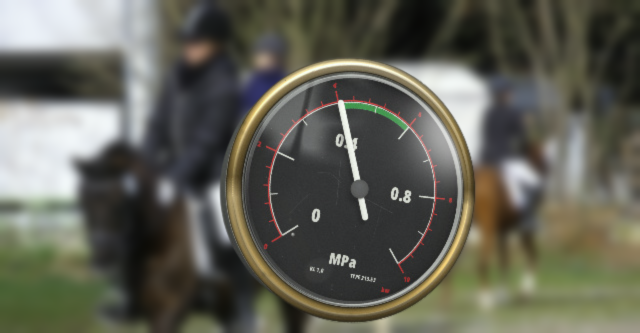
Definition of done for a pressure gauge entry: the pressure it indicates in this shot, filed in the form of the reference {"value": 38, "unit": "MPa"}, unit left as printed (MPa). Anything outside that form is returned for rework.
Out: {"value": 0.4, "unit": "MPa"}
